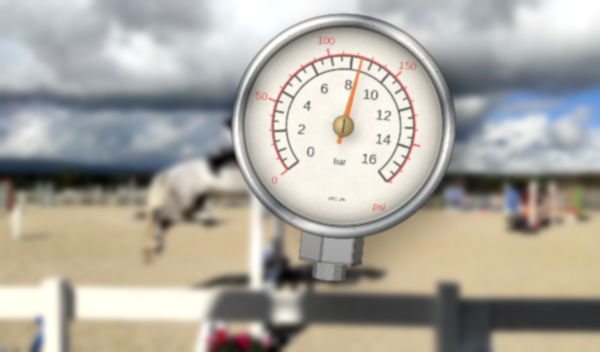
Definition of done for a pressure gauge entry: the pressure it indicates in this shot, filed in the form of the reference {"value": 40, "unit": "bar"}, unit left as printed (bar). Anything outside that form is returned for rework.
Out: {"value": 8.5, "unit": "bar"}
